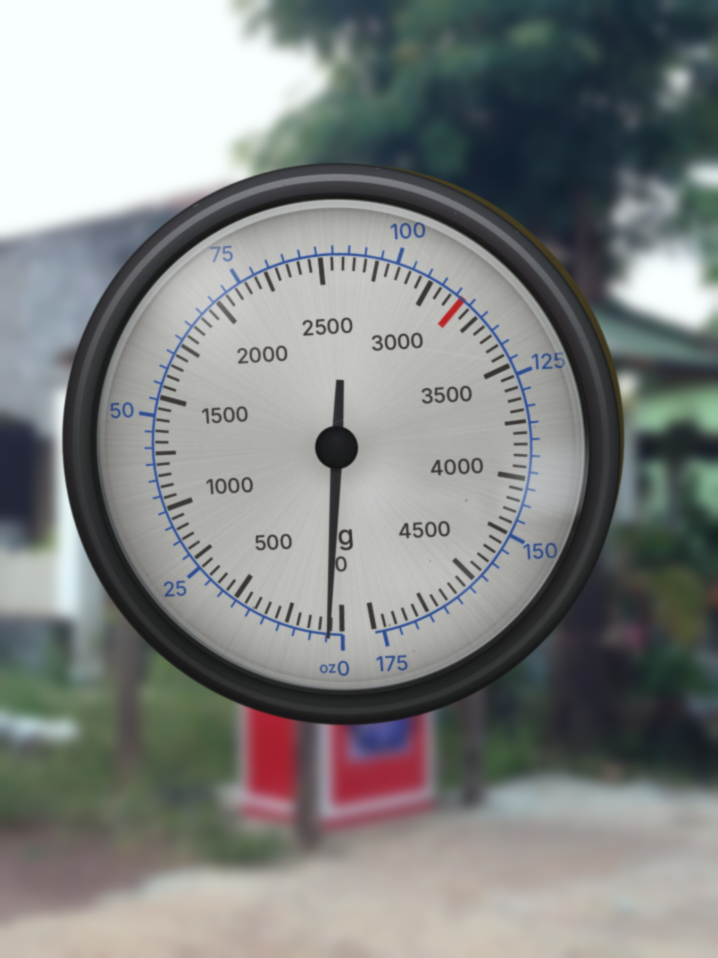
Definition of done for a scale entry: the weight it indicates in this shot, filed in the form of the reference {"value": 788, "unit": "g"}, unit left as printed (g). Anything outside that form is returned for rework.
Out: {"value": 50, "unit": "g"}
